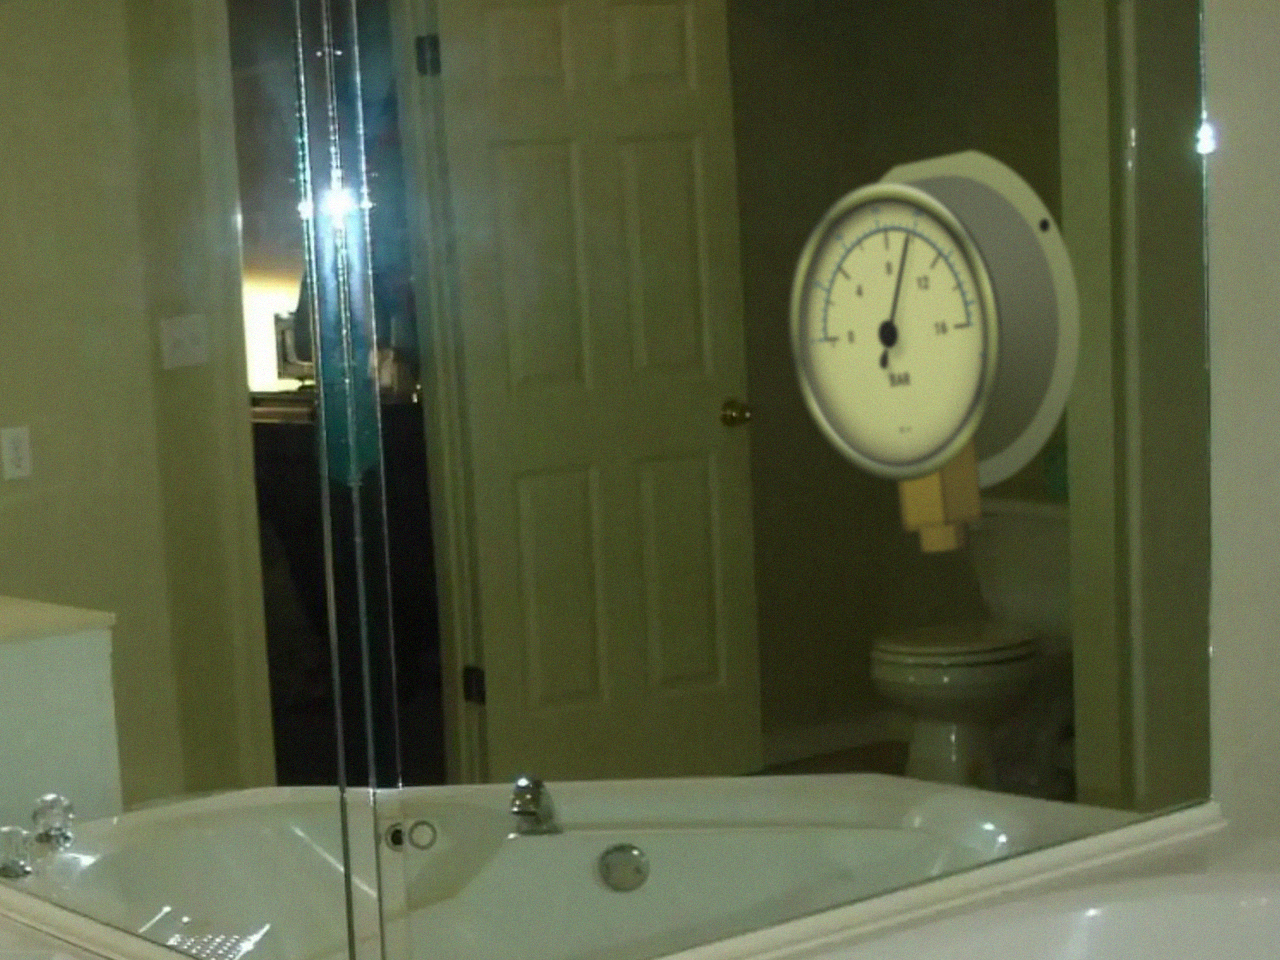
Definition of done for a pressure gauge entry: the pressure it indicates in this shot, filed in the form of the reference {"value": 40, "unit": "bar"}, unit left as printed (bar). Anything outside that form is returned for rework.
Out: {"value": 10, "unit": "bar"}
